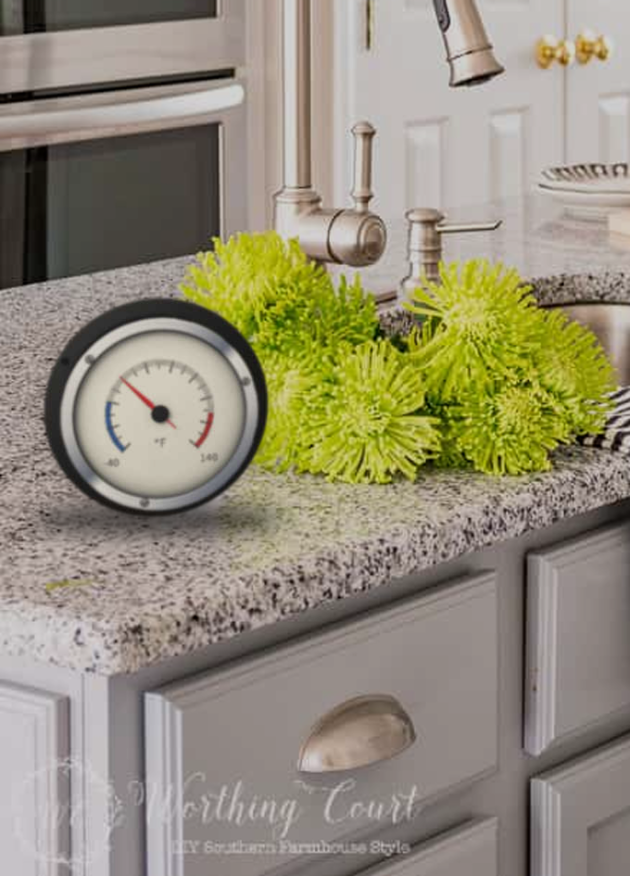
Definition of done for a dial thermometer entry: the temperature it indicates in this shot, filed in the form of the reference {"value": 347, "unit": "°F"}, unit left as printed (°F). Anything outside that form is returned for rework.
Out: {"value": 20, "unit": "°F"}
